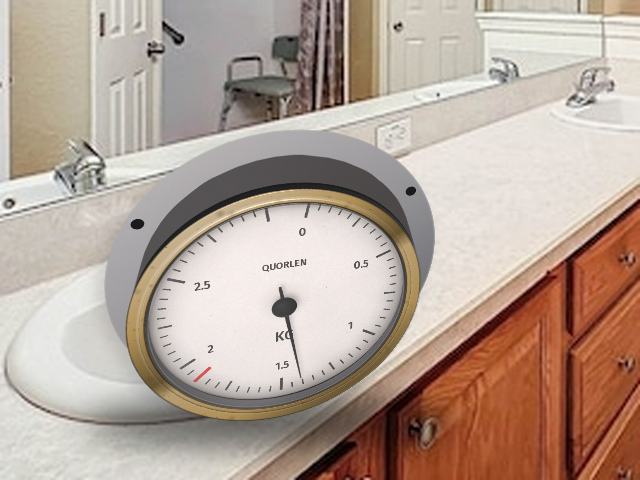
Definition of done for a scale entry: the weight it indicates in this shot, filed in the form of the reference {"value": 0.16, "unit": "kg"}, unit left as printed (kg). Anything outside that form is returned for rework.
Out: {"value": 1.4, "unit": "kg"}
